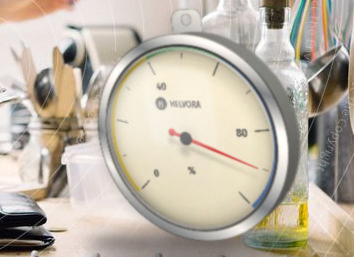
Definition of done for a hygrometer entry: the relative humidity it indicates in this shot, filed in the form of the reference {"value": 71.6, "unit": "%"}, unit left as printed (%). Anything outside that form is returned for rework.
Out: {"value": 90, "unit": "%"}
